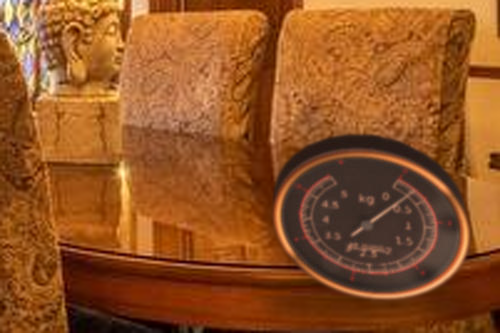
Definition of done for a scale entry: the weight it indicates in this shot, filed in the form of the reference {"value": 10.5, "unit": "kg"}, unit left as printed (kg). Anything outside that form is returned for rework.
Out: {"value": 0.25, "unit": "kg"}
